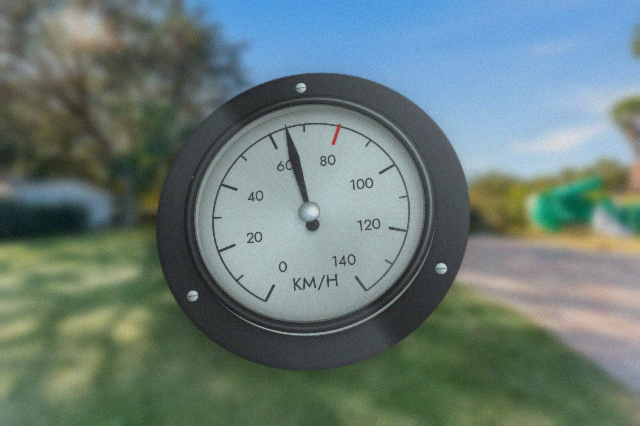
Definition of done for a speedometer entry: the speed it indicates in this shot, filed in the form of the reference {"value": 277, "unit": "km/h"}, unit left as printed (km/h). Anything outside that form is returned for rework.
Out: {"value": 65, "unit": "km/h"}
